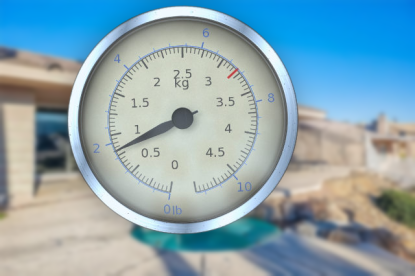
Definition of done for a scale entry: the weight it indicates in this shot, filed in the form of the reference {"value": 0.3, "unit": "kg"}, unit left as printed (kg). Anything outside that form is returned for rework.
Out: {"value": 0.8, "unit": "kg"}
